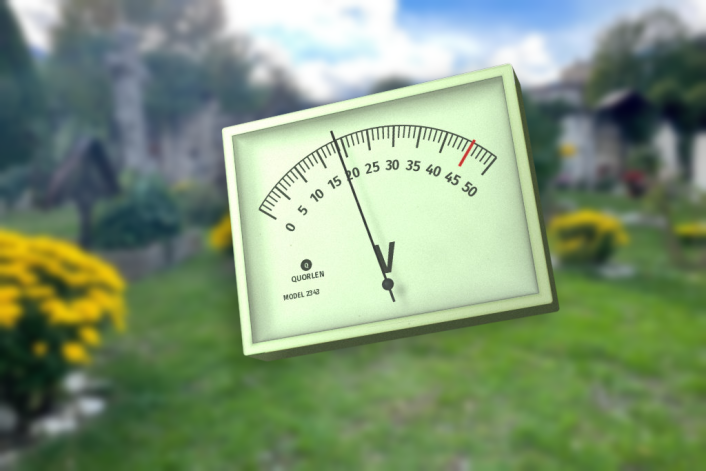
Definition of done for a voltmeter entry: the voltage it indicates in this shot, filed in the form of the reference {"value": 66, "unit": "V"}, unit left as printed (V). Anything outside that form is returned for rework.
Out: {"value": 19, "unit": "V"}
